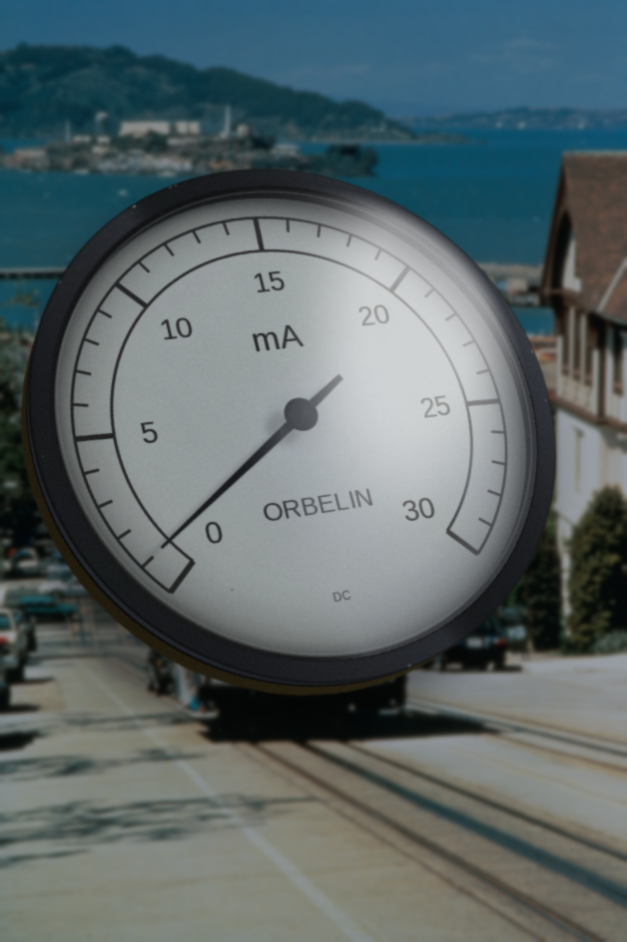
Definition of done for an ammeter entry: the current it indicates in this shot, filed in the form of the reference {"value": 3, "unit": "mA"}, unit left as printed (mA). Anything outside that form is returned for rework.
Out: {"value": 1, "unit": "mA"}
